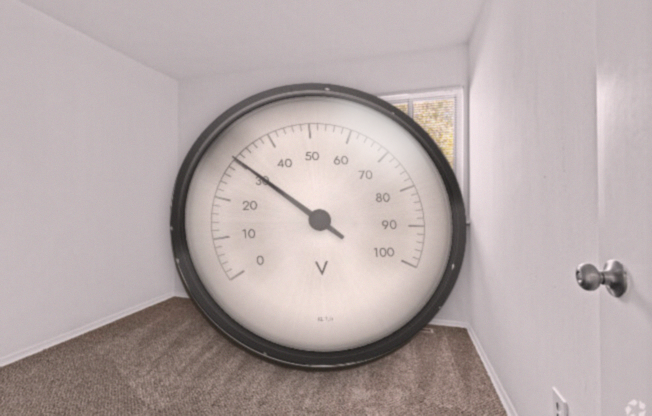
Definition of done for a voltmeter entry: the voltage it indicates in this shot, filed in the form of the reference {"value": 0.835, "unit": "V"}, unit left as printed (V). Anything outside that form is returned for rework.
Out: {"value": 30, "unit": "V"}
